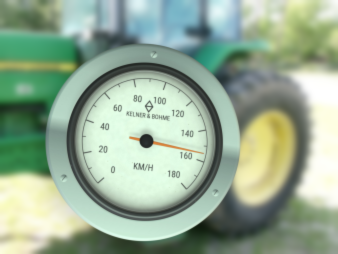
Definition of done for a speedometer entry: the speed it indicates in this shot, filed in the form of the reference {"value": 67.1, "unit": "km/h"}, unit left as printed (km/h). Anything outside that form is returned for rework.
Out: {"value": 155, "unit": "km/h"}
